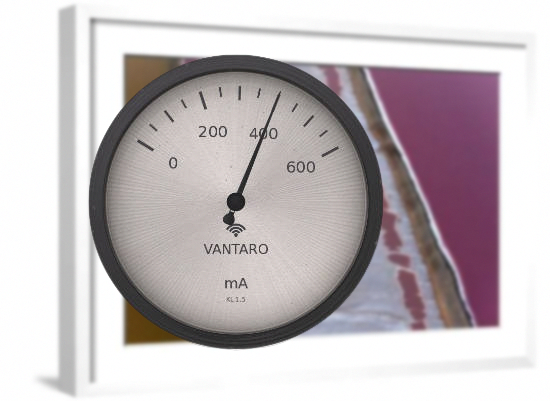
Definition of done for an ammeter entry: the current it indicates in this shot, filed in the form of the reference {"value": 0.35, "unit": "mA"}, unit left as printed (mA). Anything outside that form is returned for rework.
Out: {"value": 400, "unit": "mA"}
